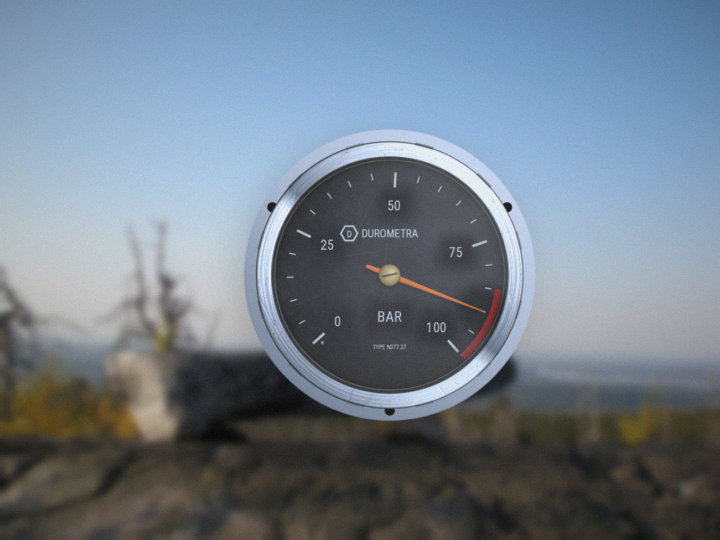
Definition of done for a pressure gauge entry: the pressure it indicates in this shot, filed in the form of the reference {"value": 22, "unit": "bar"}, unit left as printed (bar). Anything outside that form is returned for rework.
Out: {"value": 90, "unit": "bar"}
